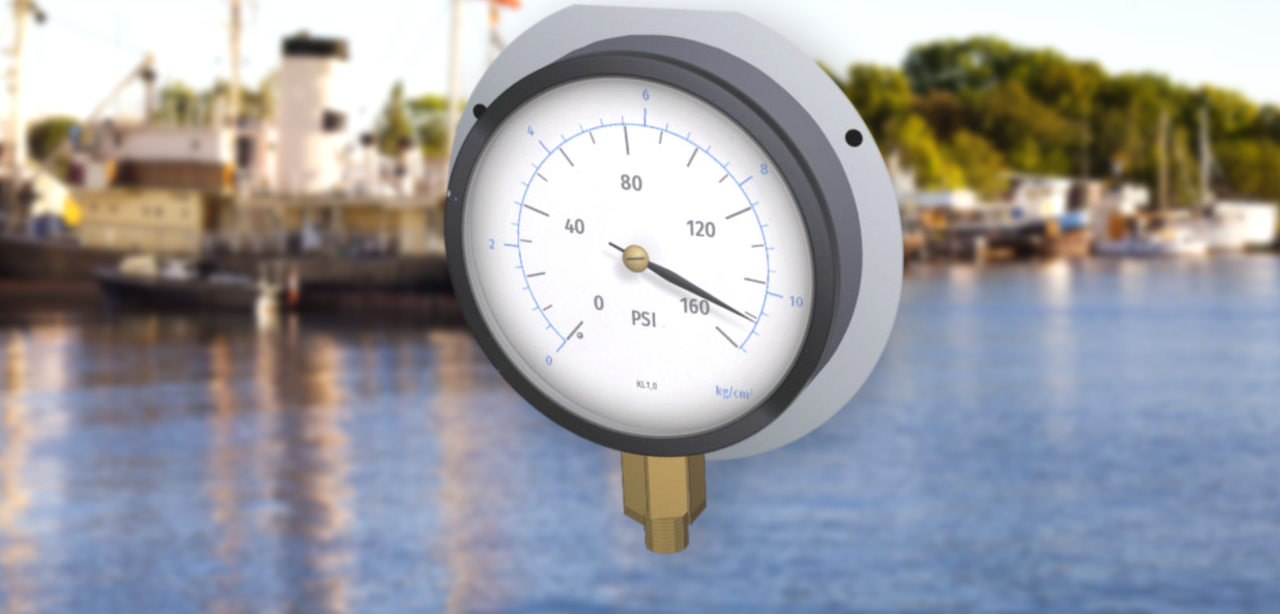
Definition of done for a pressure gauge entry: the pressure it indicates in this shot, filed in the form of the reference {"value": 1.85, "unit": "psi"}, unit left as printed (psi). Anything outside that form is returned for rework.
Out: {"value": 150, "unit": "psi"}
